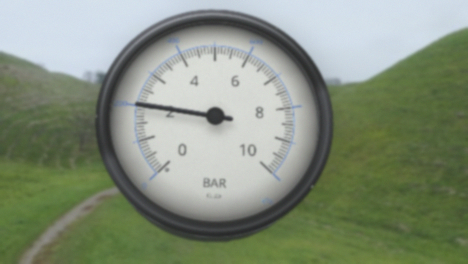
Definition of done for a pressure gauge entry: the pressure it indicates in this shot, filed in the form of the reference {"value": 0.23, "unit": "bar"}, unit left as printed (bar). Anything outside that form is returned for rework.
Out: {"value": 2, "unit": "bar"}
